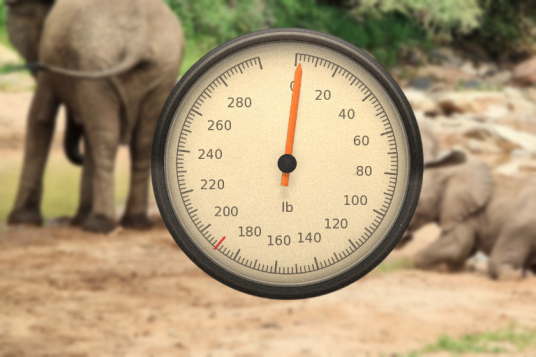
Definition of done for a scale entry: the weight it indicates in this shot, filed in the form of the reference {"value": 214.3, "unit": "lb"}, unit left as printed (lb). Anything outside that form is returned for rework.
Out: {"value": 2, "unit": "lb"}
